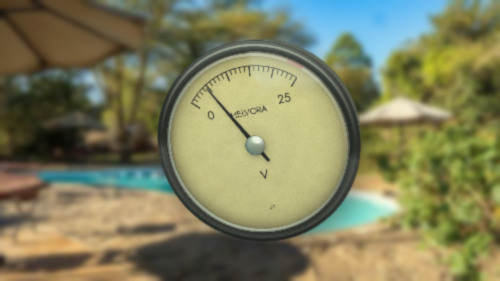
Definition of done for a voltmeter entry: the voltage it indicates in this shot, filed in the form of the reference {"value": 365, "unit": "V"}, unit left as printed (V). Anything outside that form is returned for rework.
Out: {"value": 5, "unit": "V"}
